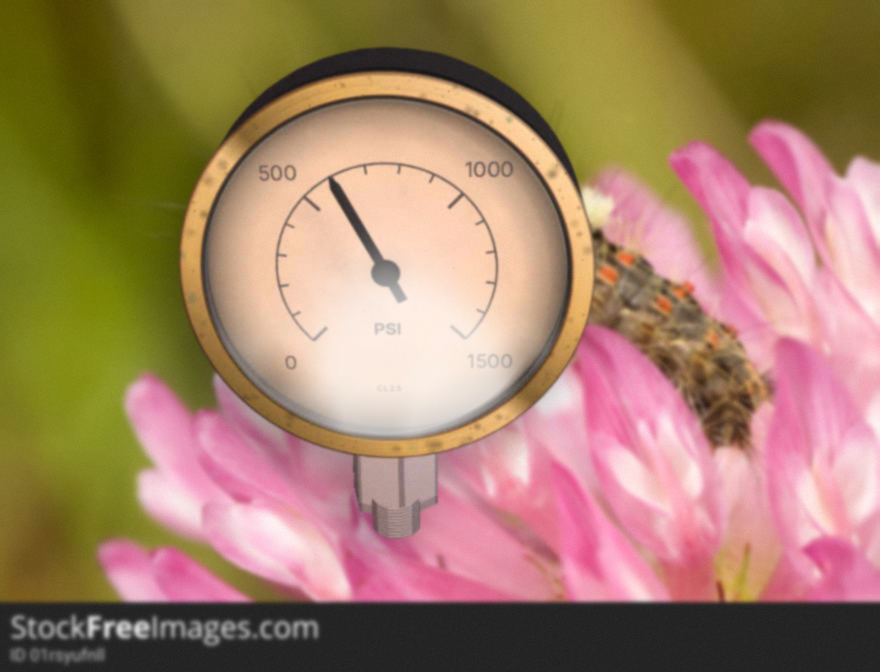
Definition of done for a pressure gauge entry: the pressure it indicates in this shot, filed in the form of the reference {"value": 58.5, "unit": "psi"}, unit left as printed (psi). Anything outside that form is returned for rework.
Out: {"value": 600, "unit": "psi"}
